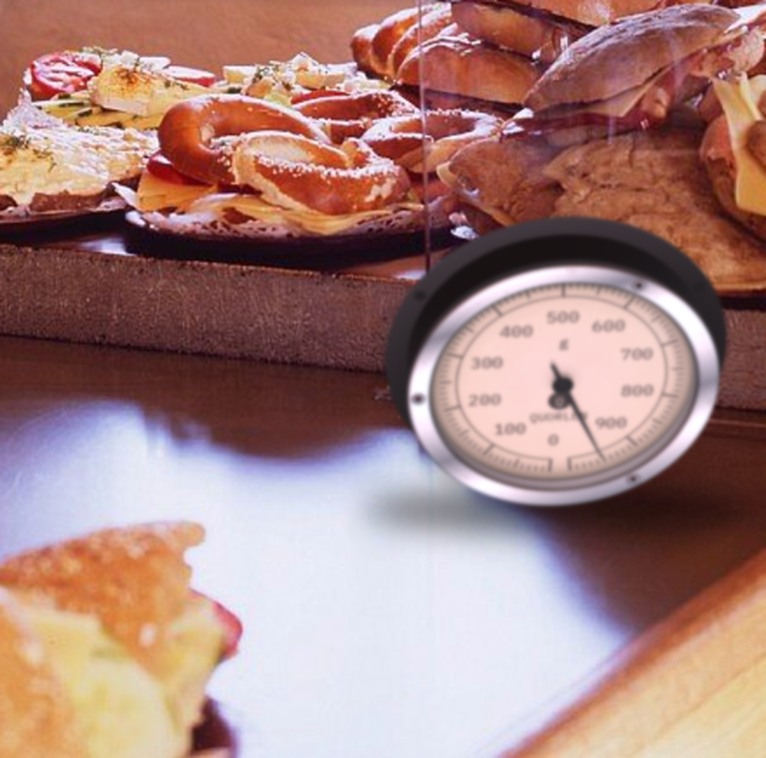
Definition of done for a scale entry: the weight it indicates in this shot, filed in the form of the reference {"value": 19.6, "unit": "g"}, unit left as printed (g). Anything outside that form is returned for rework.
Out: {"value": 950, "unit": "g"}
